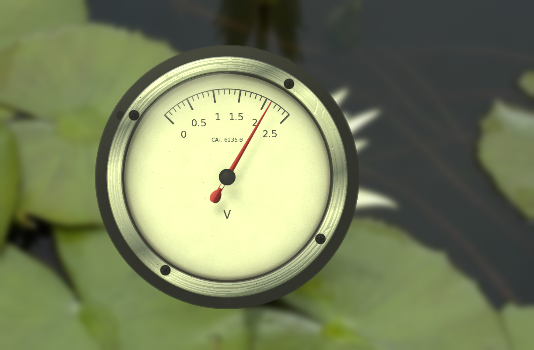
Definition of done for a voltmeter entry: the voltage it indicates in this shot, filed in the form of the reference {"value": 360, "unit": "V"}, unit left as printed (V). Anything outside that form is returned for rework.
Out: {"value": 2.1, "unit": "V"}
